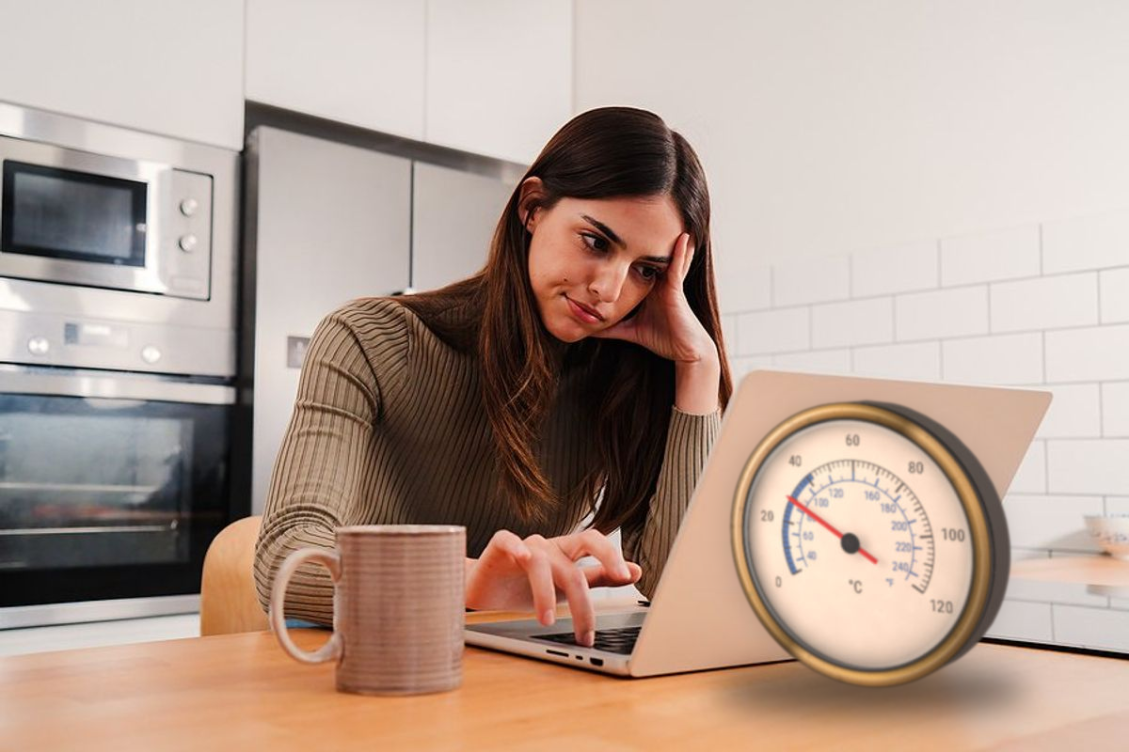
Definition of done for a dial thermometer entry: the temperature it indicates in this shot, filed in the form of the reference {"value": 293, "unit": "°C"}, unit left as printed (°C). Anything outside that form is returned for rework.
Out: {"value": 30, "unit": "°C"}
